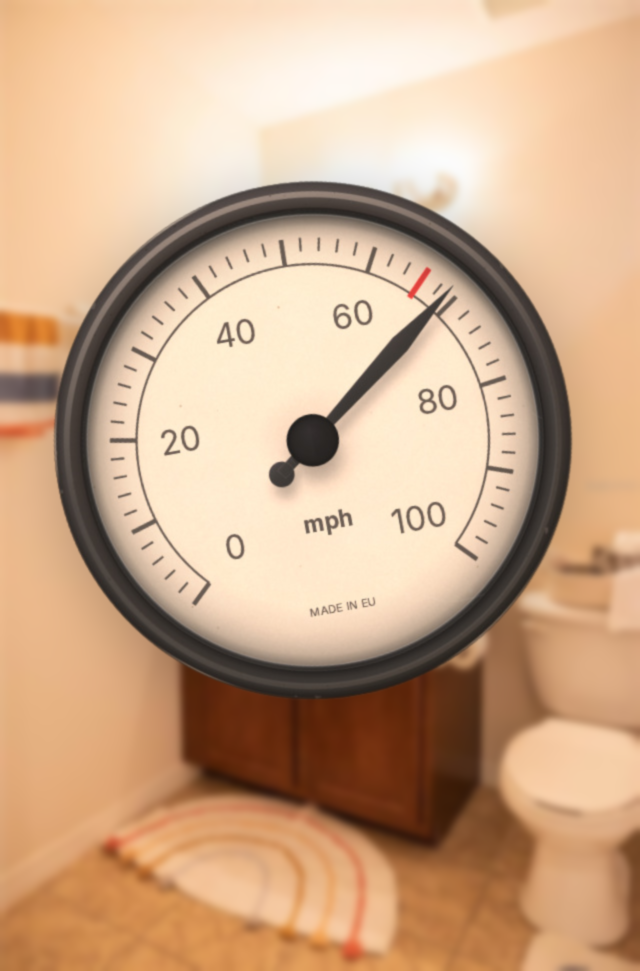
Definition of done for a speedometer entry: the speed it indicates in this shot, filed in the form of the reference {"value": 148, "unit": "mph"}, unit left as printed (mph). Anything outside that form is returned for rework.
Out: {"value": 69, "unit": "mph"}
